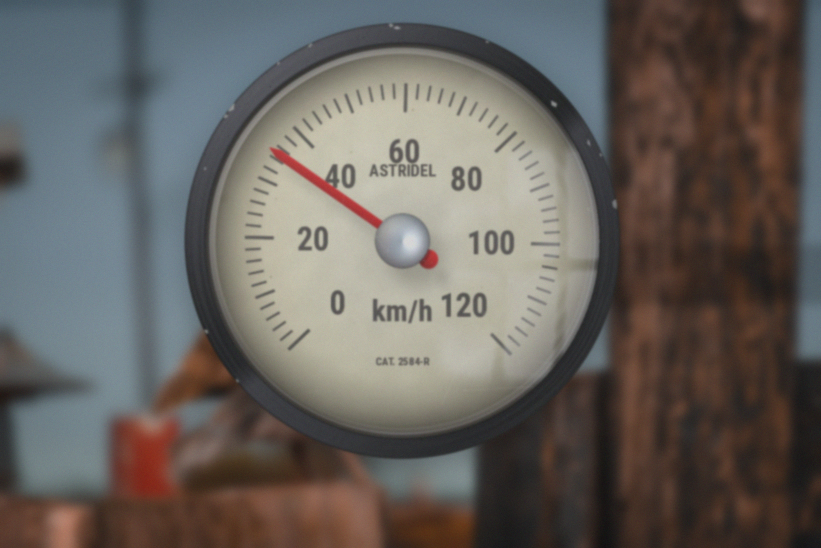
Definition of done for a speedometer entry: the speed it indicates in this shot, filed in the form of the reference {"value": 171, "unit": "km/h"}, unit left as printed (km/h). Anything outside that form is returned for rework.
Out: {"value": 35, "unit": "km/h"}
